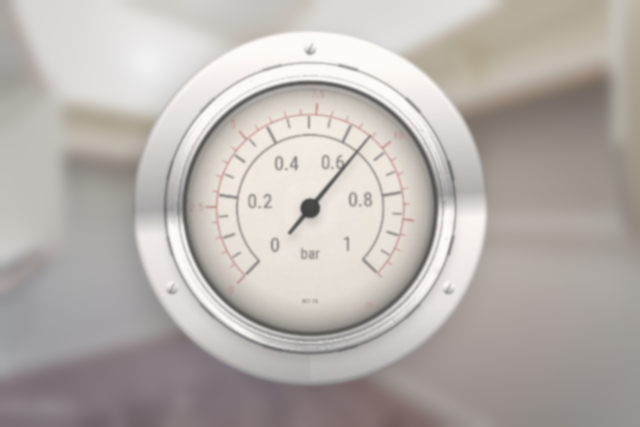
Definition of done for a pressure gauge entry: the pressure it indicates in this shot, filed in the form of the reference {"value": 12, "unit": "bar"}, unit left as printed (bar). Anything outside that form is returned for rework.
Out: {"value": 0.65, "unit": "bar"}
